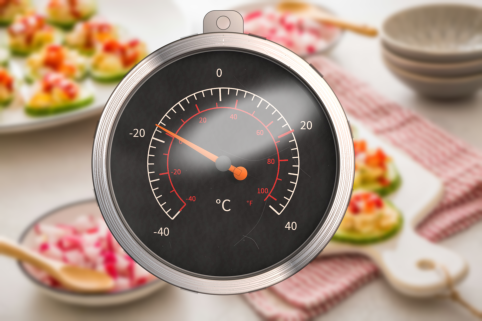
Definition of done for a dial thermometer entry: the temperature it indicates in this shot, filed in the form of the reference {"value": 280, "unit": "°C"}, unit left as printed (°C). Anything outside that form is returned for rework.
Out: {"value": -17, "unit": "°C"}
